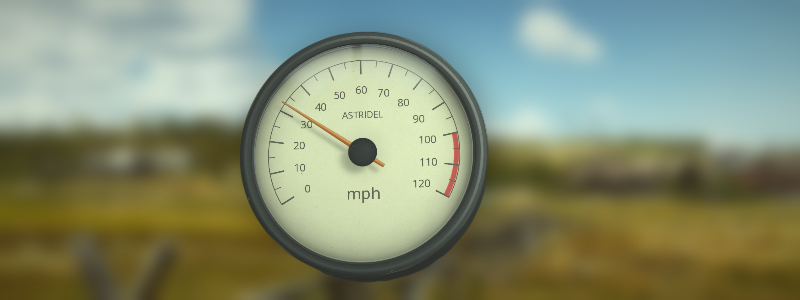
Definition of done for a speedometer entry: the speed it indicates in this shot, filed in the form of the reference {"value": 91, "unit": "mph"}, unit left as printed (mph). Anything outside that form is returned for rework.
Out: {"value": 32.5, "unit": "mph"}
